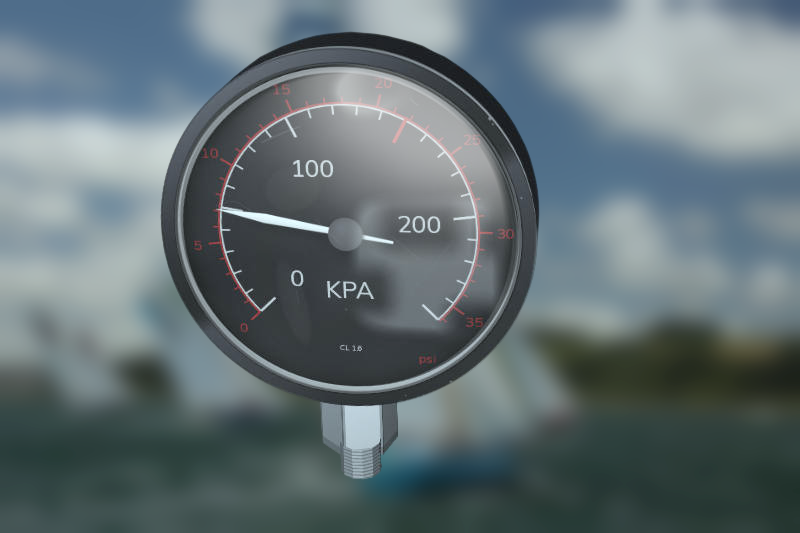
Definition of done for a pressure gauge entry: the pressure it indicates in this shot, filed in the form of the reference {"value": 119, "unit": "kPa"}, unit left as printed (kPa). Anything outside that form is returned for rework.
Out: {"value": 50, "unit": "kPa"}
